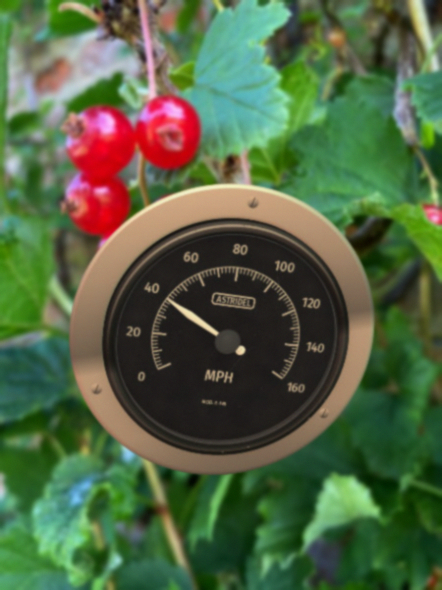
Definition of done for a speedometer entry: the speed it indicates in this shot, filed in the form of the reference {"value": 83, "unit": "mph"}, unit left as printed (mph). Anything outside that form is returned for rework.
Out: {"value": 40, "unit": "mph"}
